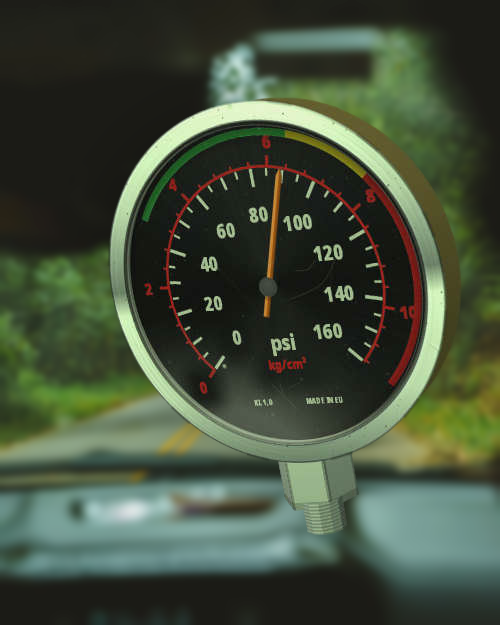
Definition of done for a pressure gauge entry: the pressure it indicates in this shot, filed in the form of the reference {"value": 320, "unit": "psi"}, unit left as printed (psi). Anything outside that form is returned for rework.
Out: {"value": 90, "unit": "psi"}
